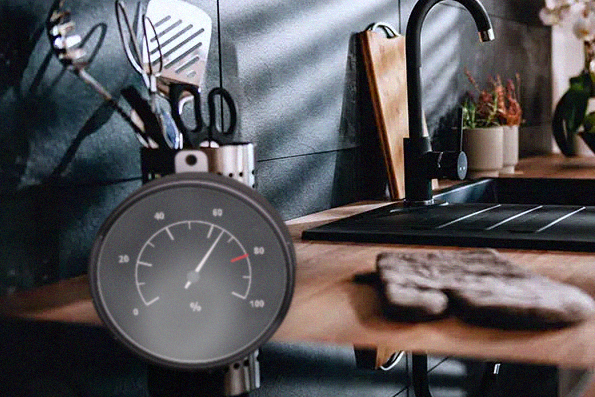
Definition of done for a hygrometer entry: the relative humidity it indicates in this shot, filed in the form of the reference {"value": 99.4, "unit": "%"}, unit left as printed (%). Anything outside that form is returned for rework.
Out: {"value": 65, "unit": "%"}
